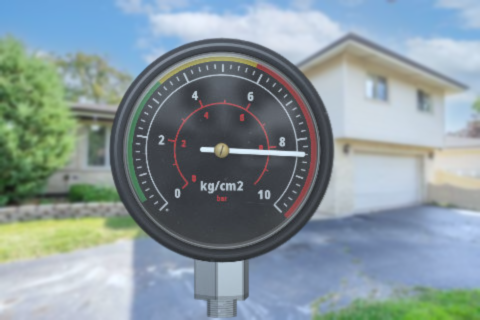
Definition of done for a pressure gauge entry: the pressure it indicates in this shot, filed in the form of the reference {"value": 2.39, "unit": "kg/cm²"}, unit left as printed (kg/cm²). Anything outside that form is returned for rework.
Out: {"value": 8.4, "unit": "kg/cm²"}
